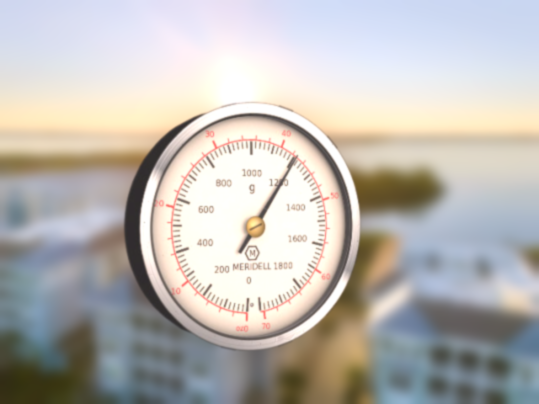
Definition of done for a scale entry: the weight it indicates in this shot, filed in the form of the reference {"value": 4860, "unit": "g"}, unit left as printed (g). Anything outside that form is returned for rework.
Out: {"value": 1200, "unit": "g"}
